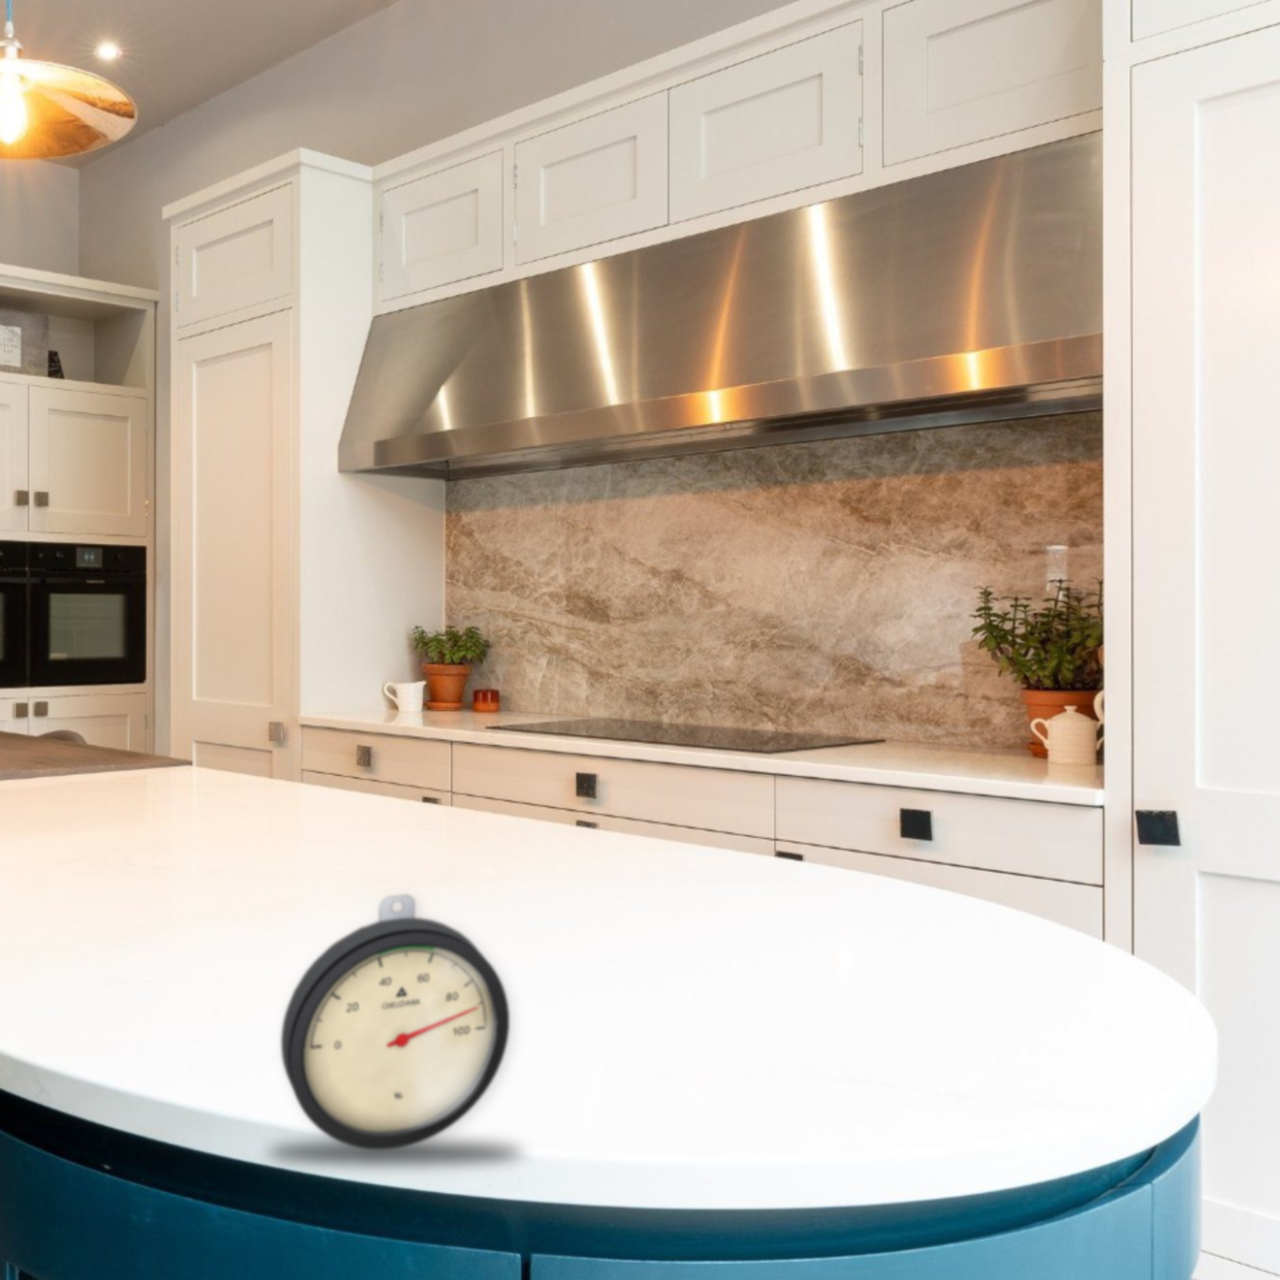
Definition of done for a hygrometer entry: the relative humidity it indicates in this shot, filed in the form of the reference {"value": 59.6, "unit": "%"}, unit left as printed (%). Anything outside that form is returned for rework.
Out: {"value": 90, "unit": "%"}
